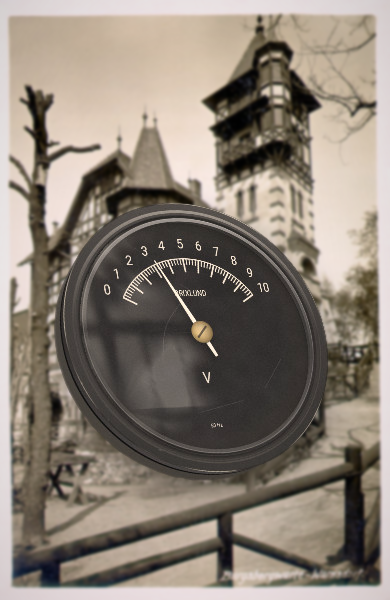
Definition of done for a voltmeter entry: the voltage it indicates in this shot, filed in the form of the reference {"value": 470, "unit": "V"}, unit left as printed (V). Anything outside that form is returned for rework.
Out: {"value": 3, "unit": "V"}
